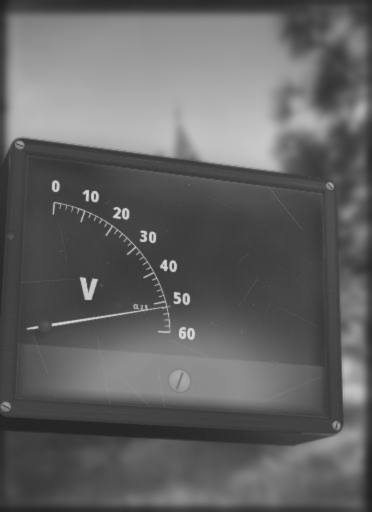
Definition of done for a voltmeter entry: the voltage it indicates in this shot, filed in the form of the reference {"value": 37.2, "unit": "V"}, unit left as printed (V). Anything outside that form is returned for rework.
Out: {"value": 52, "unit": "V"}
